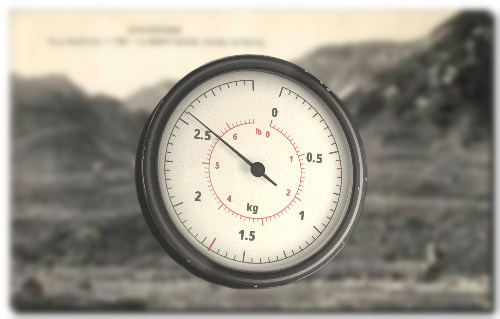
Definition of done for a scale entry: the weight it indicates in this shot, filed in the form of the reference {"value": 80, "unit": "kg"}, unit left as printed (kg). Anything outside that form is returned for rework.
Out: {"value": 2.55, "unit": "kg"}
